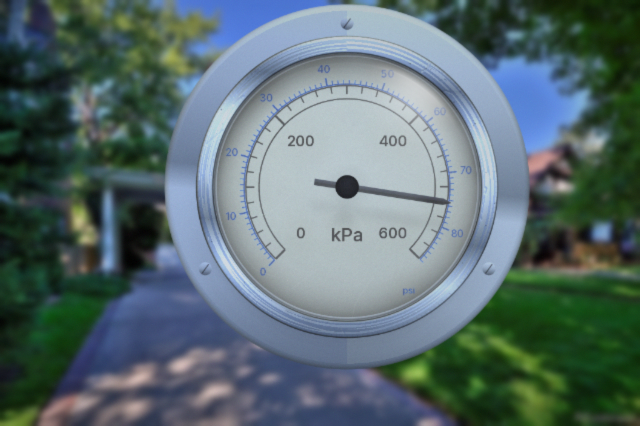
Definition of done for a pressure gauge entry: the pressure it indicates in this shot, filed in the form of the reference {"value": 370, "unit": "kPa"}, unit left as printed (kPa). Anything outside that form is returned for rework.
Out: {"value": 520, "unit": "kPa"}
